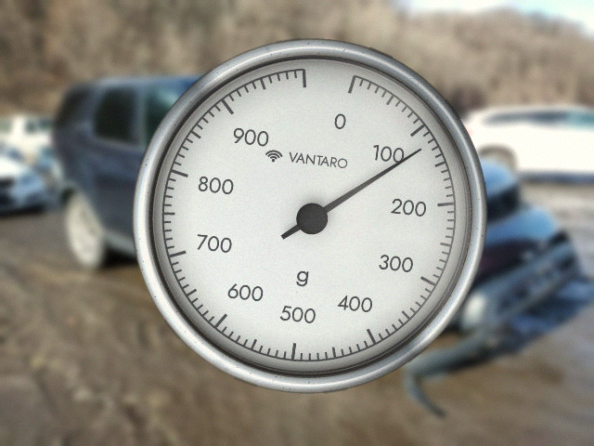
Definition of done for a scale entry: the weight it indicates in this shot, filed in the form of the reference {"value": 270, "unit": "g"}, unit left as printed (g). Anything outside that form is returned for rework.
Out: {"value": 120, "unit": "g"}
